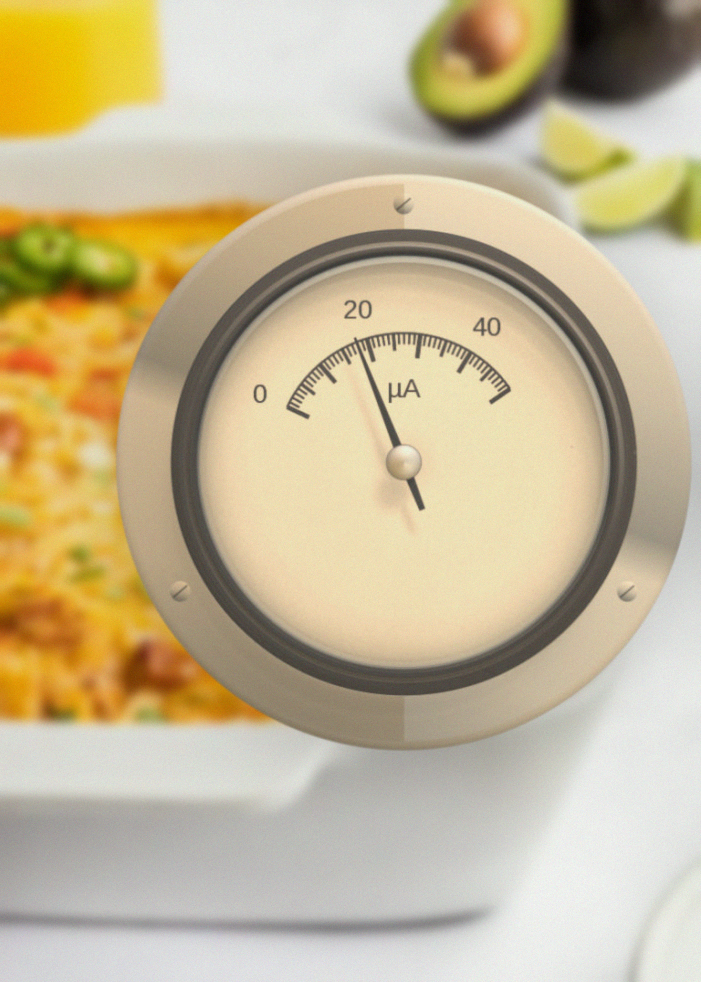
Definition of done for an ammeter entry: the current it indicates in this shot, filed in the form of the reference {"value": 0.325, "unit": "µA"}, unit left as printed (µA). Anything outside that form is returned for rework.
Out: {"value": 18, "unit": "µA"}
